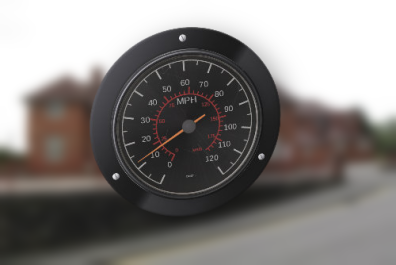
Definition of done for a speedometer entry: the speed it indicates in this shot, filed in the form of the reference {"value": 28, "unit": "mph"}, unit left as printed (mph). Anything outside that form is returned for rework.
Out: {"value": 12.5, "unit": "mph"}
